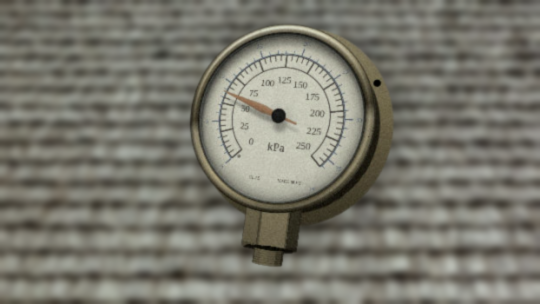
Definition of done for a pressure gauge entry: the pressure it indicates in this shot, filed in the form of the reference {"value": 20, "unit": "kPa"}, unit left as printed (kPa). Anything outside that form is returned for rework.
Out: {"value": 60, "unit": "kPa"}
